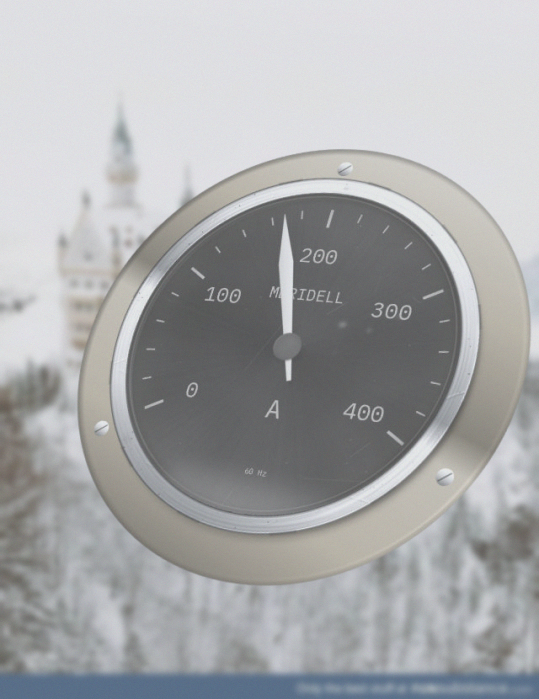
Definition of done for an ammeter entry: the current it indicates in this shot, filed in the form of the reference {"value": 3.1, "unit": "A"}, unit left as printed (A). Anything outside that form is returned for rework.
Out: {"value": 170, "unit": "A"}
